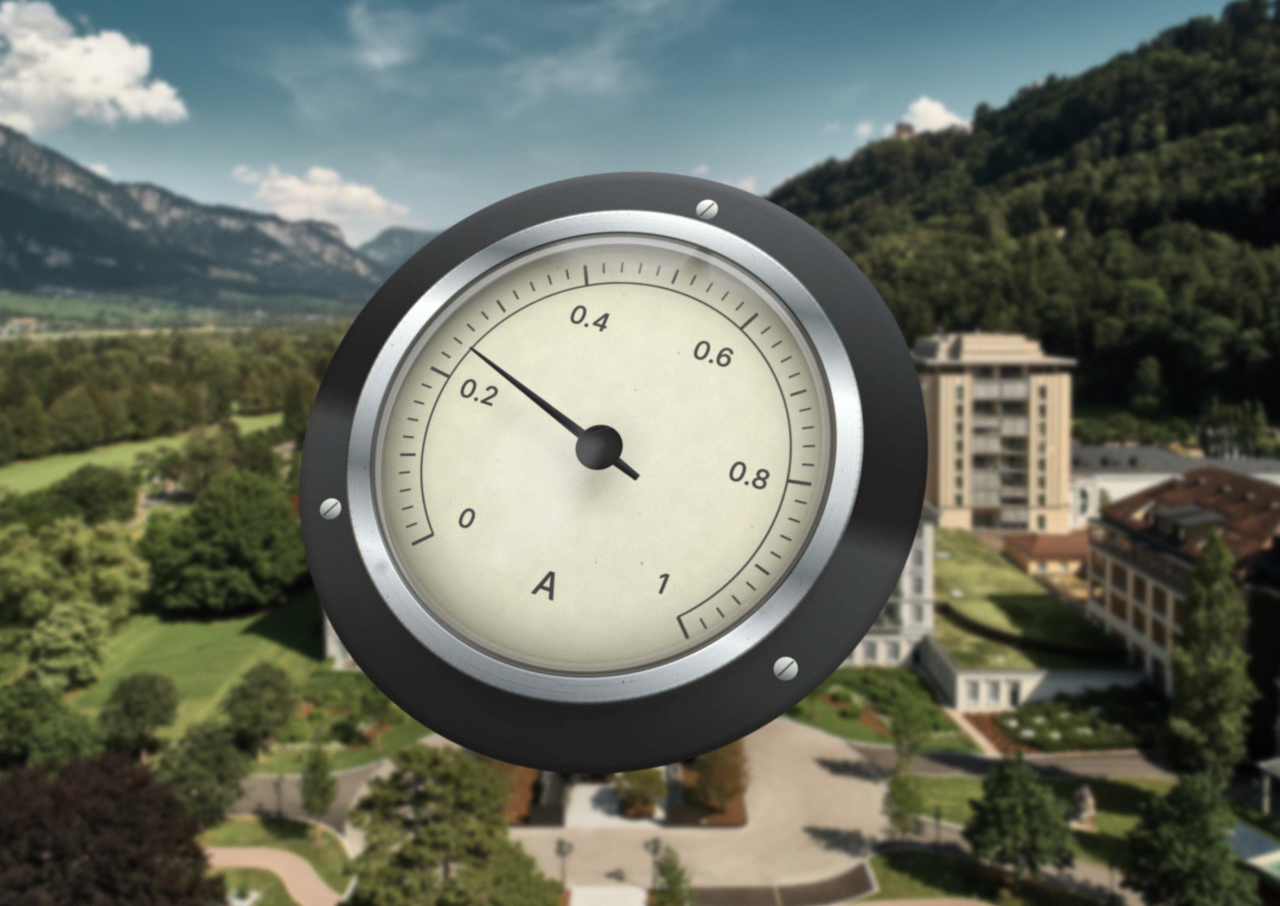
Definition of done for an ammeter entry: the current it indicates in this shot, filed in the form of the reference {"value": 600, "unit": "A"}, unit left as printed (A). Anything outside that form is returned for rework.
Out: {"value": 0.24, "unit": "A"}
